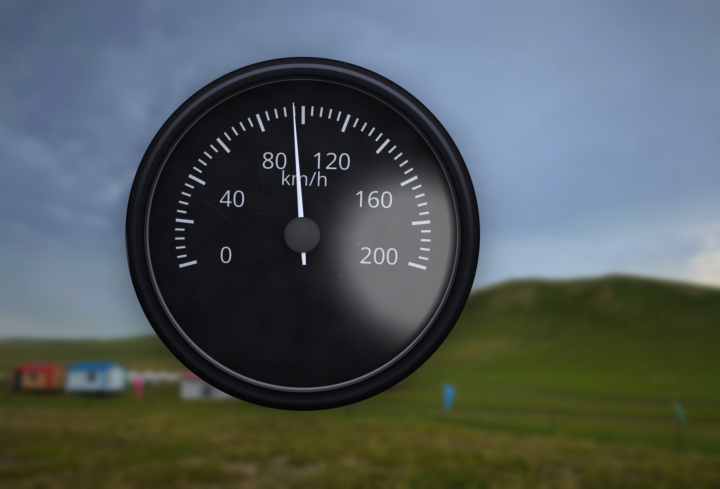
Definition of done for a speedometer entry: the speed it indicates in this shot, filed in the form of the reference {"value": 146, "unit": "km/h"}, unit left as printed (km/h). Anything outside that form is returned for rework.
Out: {"value": 96, "unit": "km/h"}
